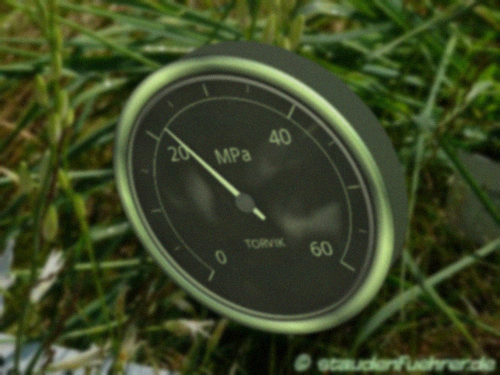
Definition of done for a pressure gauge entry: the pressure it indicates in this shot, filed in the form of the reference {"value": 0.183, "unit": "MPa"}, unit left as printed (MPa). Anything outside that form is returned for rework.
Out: {"value": 22.5, "unit": "MPa"}
